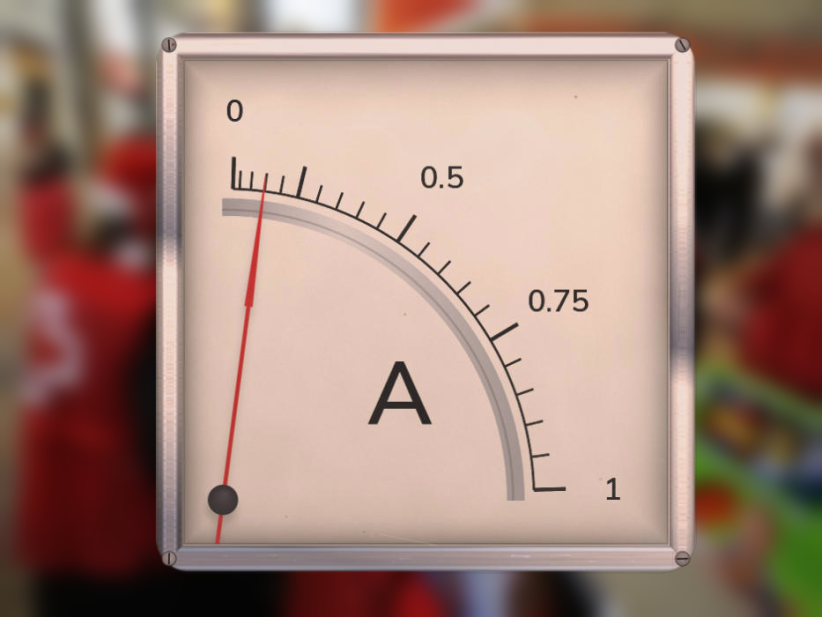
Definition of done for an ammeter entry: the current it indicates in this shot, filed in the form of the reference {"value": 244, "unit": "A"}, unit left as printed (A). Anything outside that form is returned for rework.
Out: {"value": 0.15, "unit": "A"}
